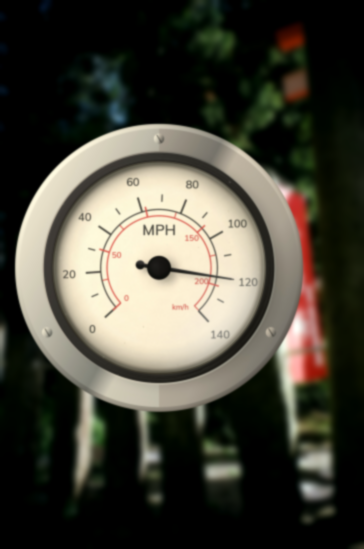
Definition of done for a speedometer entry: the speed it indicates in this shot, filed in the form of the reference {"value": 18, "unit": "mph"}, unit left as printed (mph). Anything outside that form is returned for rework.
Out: {"value": 120, "unit": "mph"}
